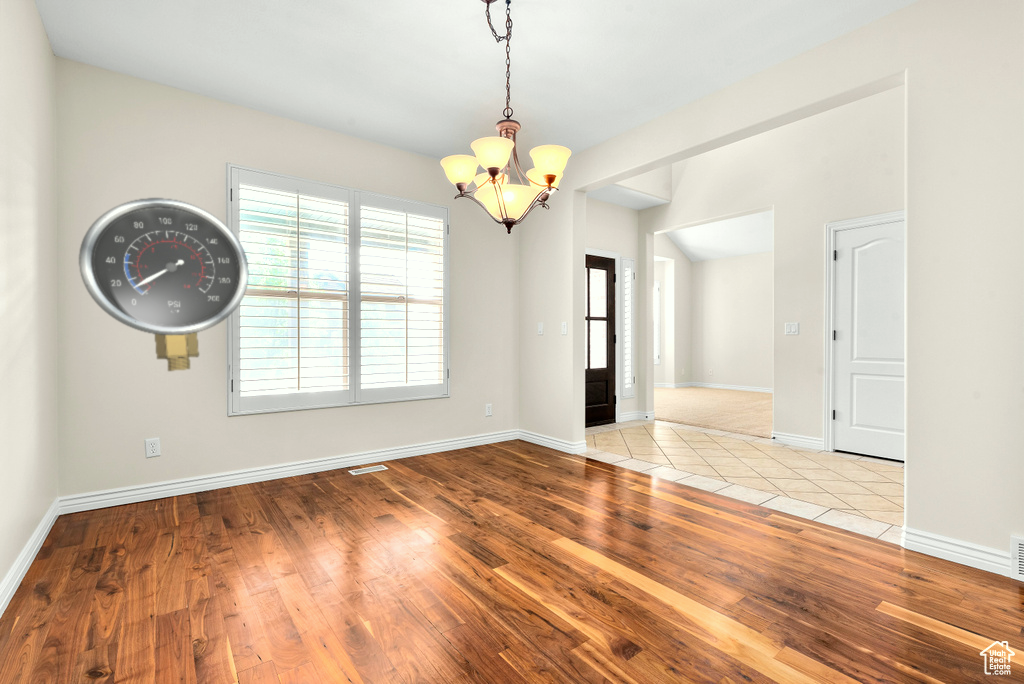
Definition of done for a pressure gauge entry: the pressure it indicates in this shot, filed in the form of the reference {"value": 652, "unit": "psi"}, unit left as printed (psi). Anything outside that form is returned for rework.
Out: {"value": 10, "unit": "psi"}
